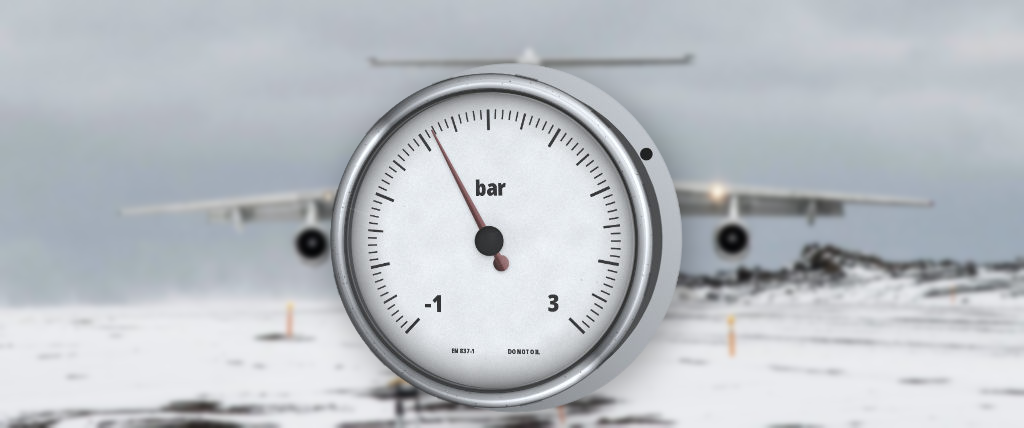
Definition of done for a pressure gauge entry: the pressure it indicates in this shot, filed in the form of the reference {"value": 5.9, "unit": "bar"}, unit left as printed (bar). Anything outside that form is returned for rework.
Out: {"value": 0.6, "unit": "bar"}
